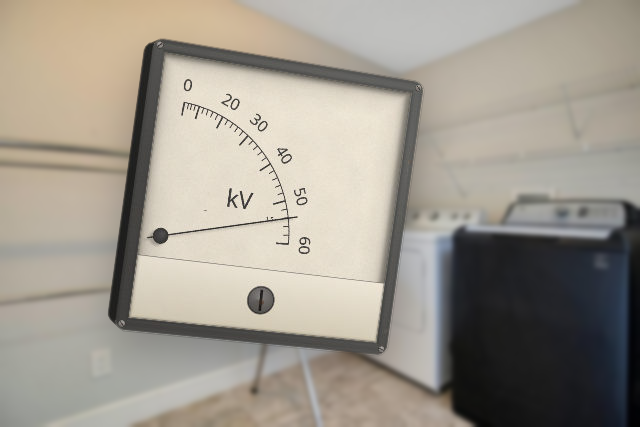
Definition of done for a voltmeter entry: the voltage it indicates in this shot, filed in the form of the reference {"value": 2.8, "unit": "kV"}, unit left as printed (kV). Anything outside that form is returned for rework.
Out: {"value": 54, "unit": "kV"}
